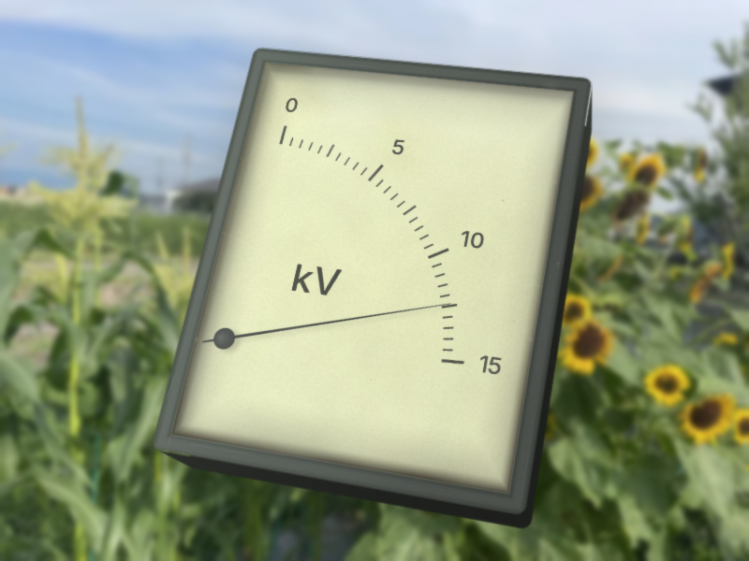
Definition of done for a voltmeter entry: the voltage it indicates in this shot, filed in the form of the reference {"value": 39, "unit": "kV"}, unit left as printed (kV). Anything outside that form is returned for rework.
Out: {"value": 12.5, "unit": "kV"}
